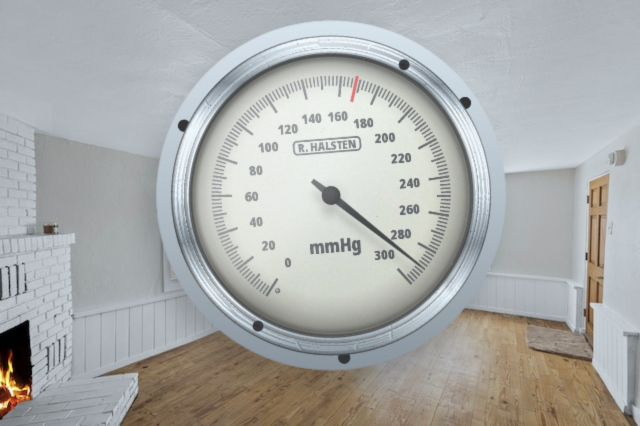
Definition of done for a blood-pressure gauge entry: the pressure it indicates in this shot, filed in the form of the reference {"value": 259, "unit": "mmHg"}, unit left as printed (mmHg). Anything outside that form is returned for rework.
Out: {"value": 290, "unit": "mmHg"}
